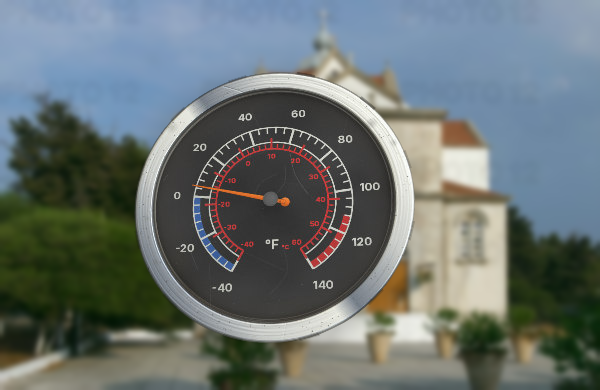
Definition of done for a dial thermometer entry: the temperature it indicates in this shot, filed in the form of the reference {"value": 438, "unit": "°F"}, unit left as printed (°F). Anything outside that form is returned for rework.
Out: {"value": 4, "unit": "°F"}
